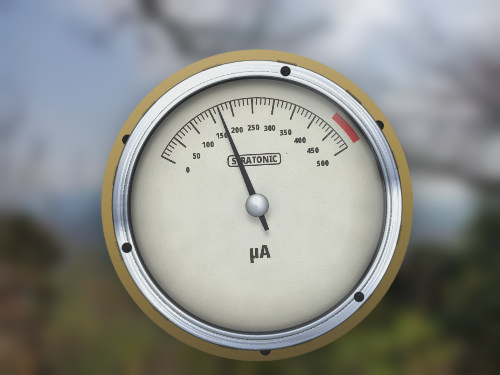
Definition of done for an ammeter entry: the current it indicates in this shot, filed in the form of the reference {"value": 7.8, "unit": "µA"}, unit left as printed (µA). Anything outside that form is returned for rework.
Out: {"value": 170, "unit": "µA"}
